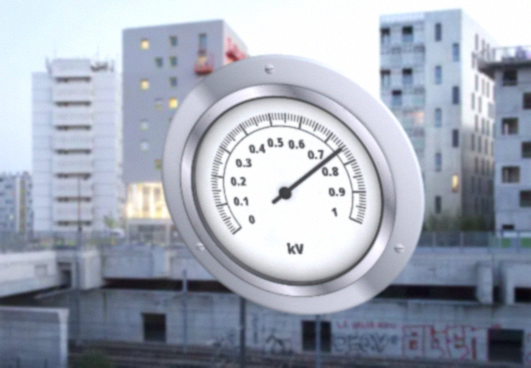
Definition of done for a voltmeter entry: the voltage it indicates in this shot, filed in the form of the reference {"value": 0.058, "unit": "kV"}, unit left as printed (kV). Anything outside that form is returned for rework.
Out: {"value": 0.75, "unit": "kV"}
